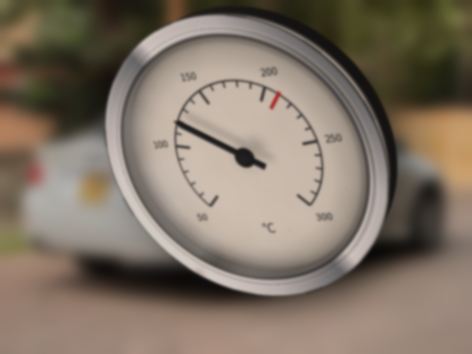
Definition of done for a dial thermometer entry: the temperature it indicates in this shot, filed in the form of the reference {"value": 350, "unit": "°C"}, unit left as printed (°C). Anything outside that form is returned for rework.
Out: {"value": 120, "unit": "°C"}
